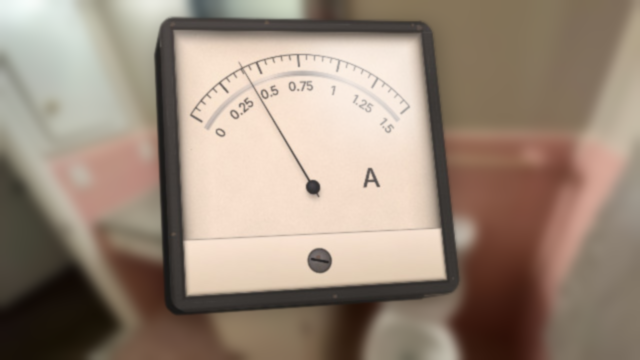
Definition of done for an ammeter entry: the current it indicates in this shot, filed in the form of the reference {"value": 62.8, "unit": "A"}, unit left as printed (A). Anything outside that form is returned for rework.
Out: {"value": 0.4, "unit": "A"}
